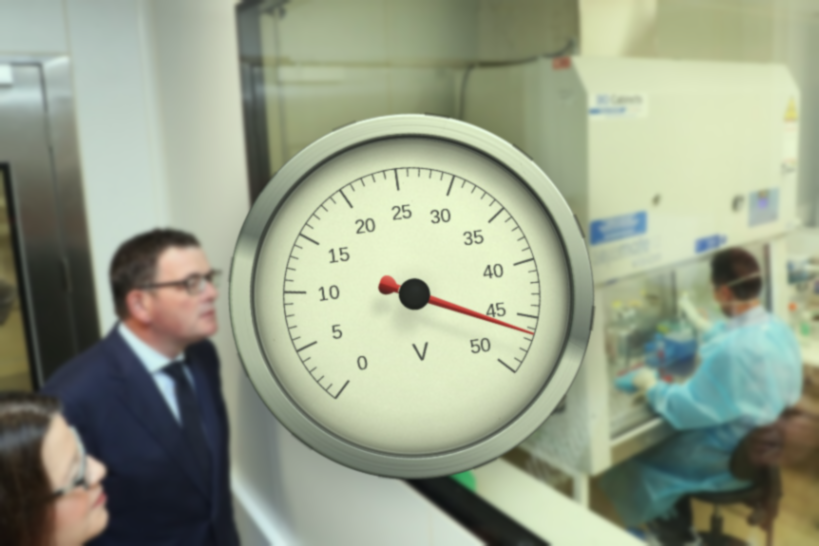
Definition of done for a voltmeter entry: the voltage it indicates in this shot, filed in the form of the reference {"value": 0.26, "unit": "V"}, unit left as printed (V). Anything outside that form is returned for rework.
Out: {"value": 46.5, "unit": "V"}
